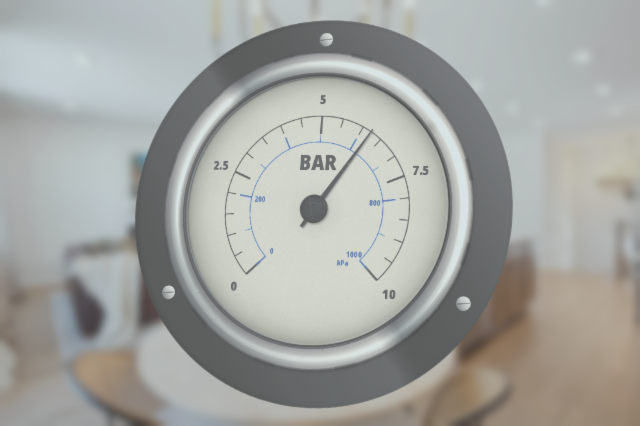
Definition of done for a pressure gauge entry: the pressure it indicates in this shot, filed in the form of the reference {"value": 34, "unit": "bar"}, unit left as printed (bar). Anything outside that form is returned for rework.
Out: {"value": 6.25, "unit": "bar"}
